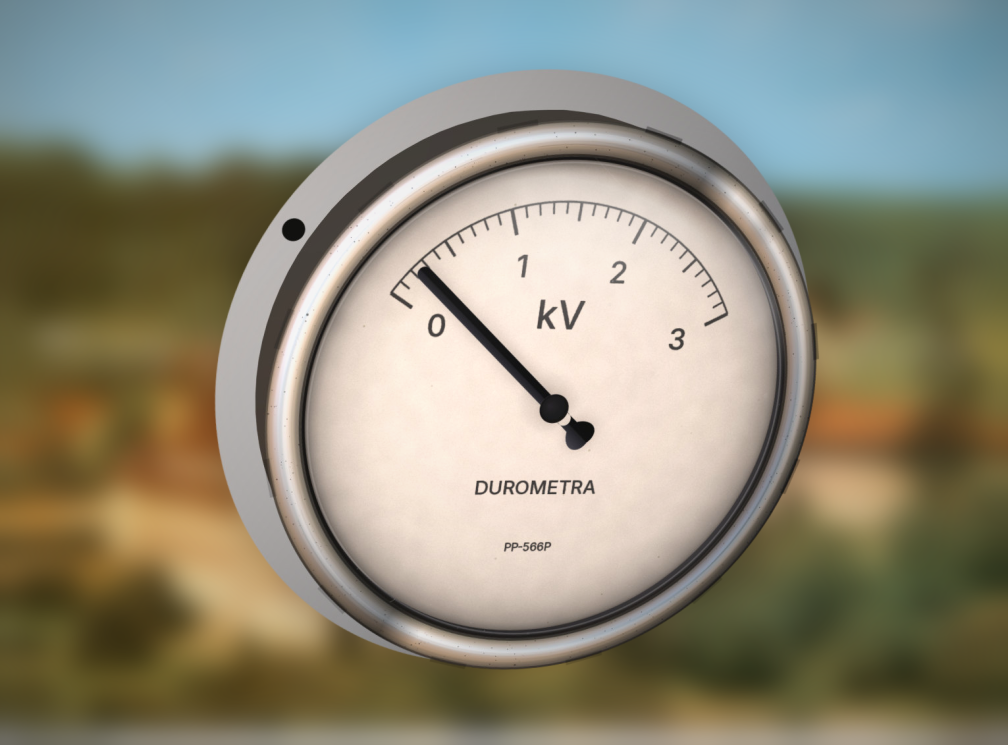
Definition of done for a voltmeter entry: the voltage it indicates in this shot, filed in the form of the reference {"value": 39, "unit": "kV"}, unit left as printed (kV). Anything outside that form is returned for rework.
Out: {"value": 0.25, "unit": "kV"}
